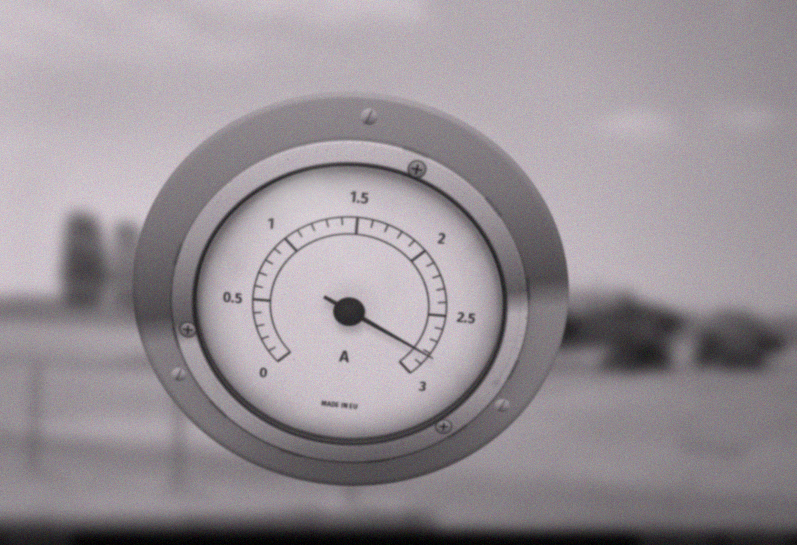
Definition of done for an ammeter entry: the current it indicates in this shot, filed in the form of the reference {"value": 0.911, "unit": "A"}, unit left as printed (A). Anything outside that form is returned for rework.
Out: {"value": 2.8, "unit": "A"}
